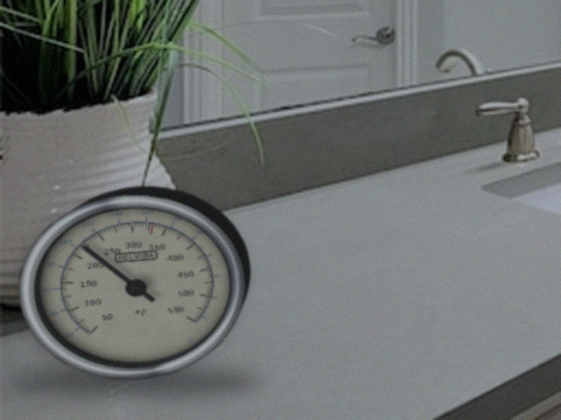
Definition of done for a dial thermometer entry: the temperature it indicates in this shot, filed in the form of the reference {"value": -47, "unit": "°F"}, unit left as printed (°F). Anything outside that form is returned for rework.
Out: {"value": 225, "unit": "°F"}
